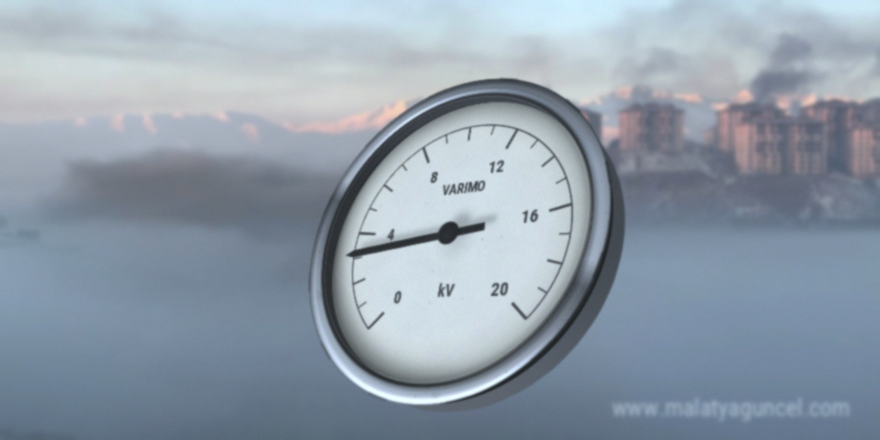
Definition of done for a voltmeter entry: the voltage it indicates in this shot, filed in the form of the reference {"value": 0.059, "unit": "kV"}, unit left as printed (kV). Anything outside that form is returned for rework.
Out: {"value": 3, "unit": "kV"}
